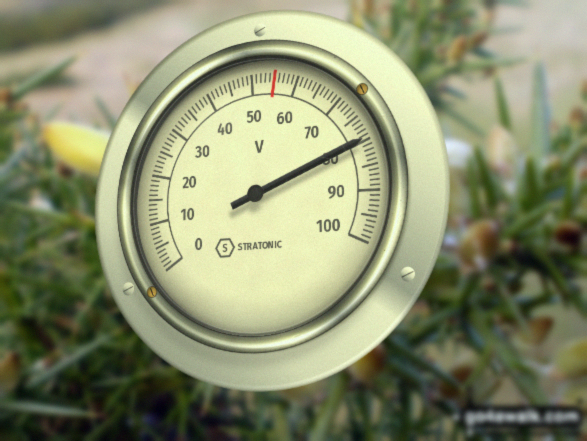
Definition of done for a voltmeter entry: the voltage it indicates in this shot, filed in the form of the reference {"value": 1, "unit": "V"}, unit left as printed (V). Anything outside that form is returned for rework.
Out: {"value": 80, "unit": "V"}
